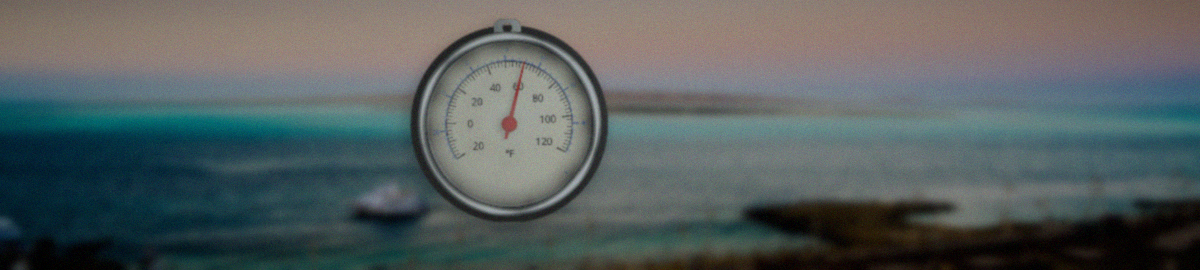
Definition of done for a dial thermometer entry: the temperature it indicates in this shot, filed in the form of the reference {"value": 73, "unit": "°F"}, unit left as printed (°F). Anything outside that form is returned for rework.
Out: {"value": 60, "unit": "°F"}
